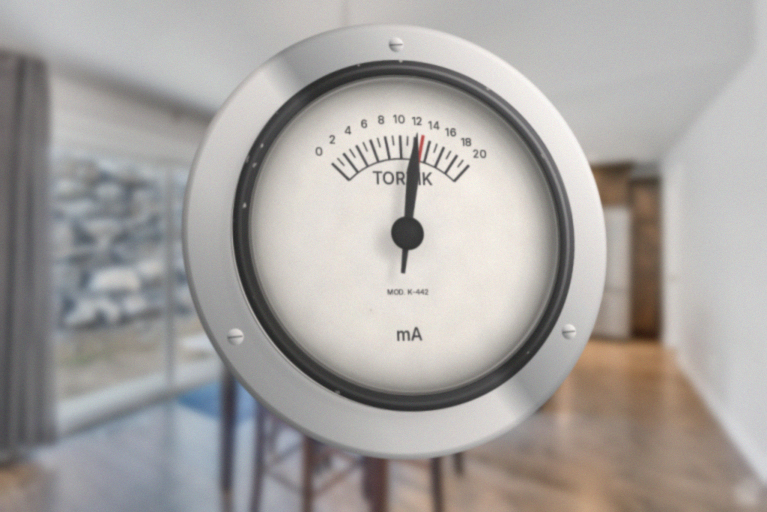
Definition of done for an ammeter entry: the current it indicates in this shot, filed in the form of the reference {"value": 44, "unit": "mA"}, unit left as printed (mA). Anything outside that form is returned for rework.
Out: {"value": 12, "unit": "mA"}
